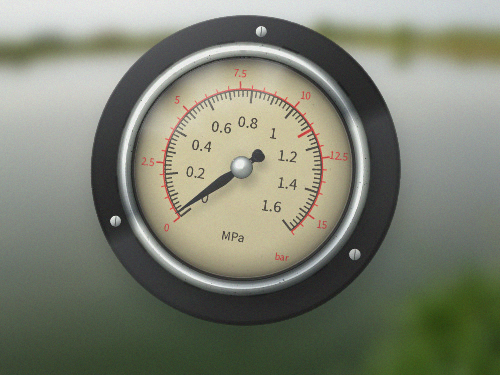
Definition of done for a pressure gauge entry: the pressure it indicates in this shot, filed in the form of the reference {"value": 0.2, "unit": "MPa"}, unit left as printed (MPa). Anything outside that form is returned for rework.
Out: {"value": 0.02, "unit": "MPa"}
